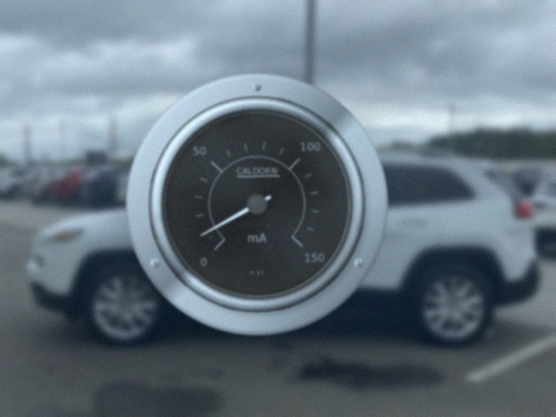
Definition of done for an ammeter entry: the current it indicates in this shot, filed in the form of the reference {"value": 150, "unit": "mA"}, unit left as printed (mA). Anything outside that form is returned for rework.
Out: {"value": 10, "unit": "mA"}
